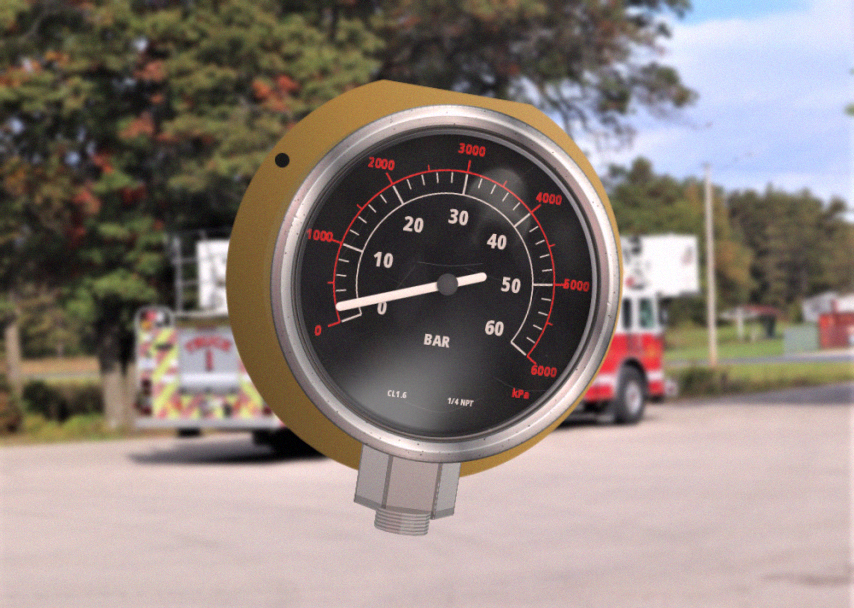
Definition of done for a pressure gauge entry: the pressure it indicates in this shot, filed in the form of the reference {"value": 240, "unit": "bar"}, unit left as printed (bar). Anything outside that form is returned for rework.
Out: {"value": 2, "unit": "bar"}
